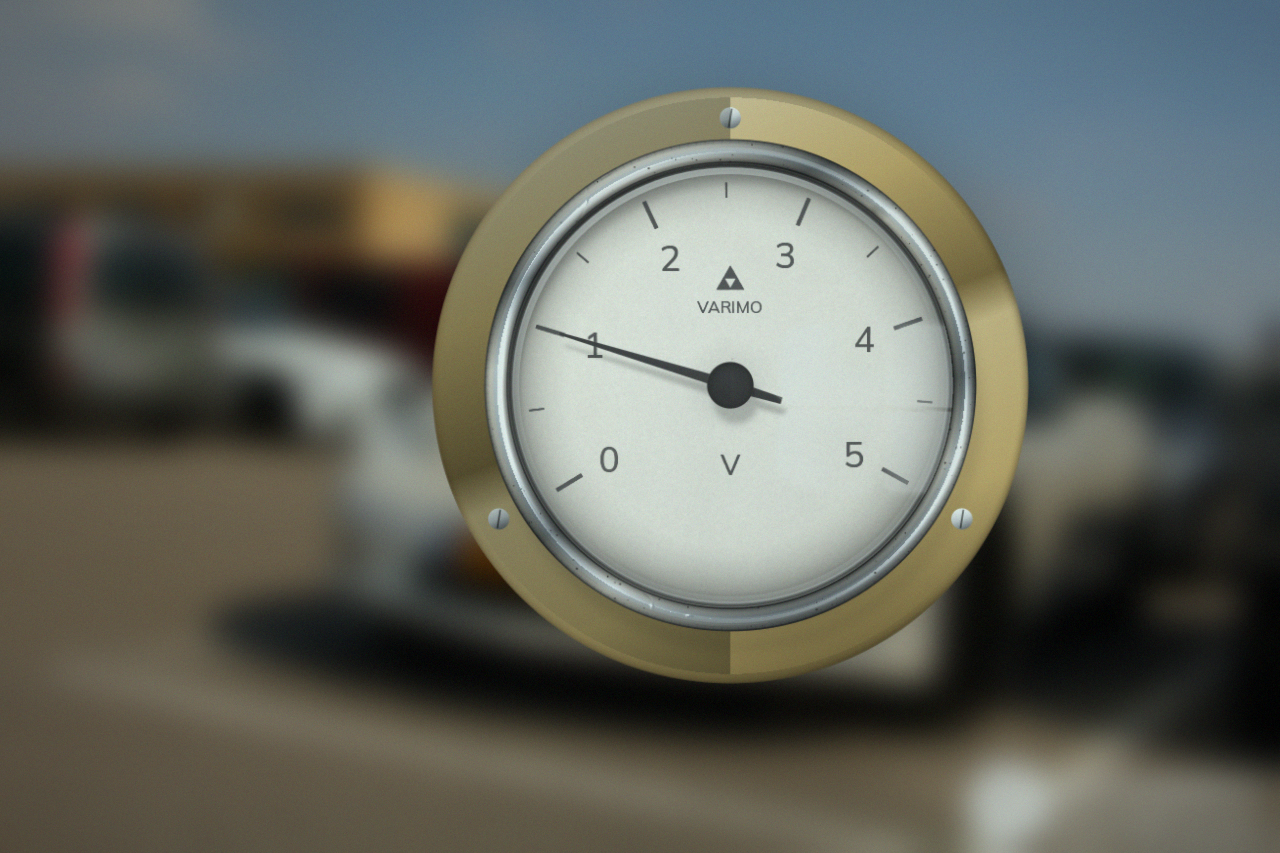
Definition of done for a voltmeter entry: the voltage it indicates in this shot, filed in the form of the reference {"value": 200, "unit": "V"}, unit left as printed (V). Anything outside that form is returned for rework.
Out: {"value": 1, "unit": "V"}
